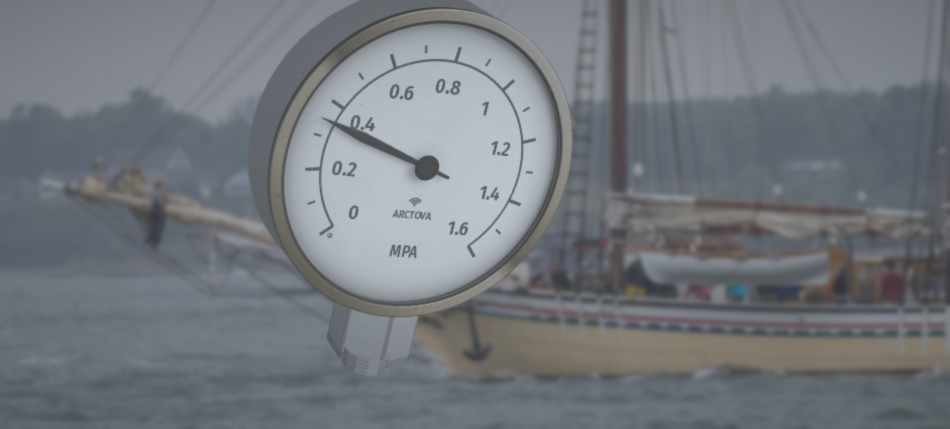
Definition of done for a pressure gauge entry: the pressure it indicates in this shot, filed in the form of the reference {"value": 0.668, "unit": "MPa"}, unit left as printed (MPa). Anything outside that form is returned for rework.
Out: {"value": 0.35, "unit": "MPa"}
